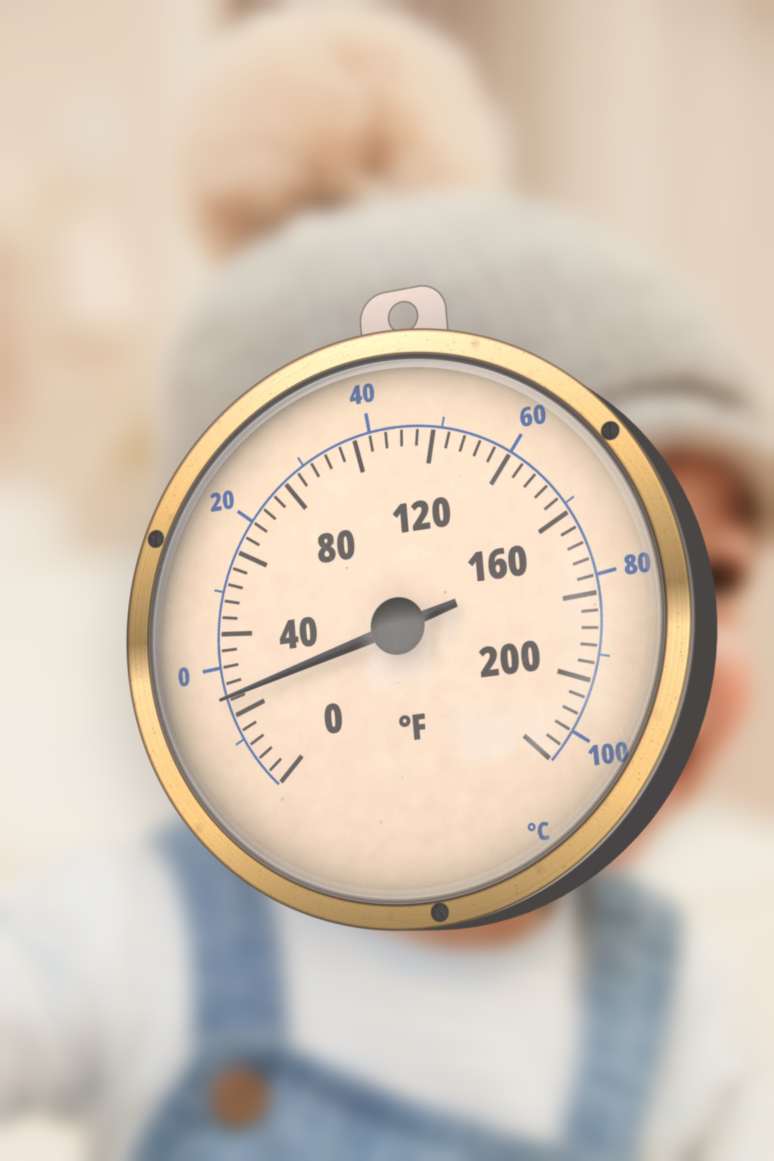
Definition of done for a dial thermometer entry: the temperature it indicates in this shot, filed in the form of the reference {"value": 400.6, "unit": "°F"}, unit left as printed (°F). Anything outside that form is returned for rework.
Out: {"value": 24, "unit": "°F"}
